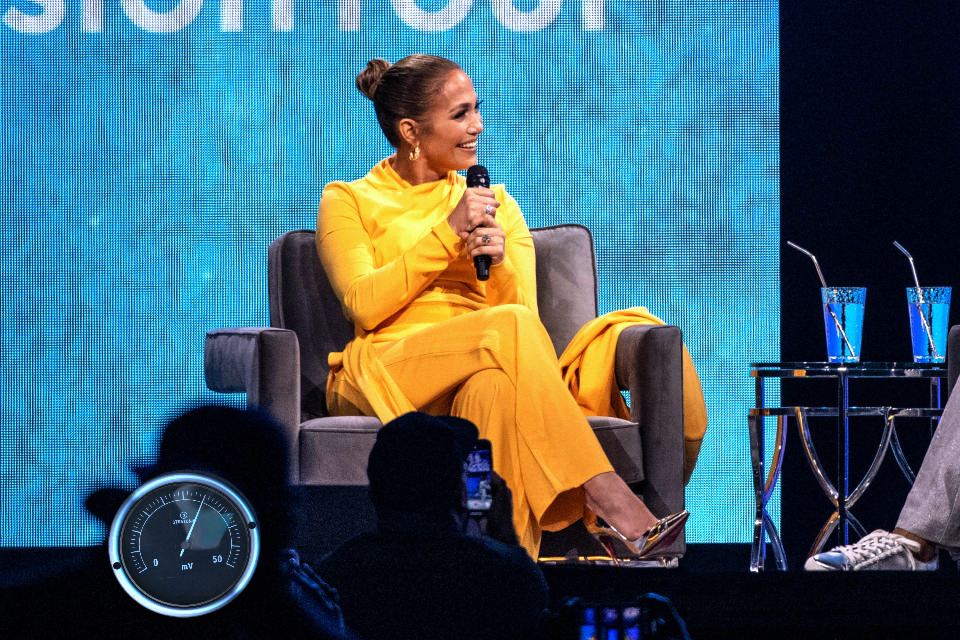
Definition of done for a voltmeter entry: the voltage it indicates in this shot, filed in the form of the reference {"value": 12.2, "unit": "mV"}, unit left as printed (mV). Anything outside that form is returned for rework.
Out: {"value": 30, "unit": "mV"}
